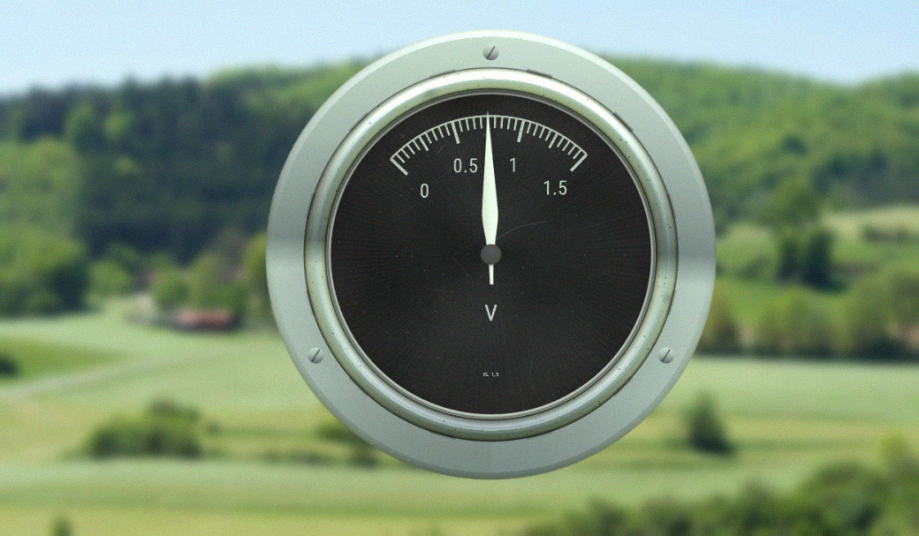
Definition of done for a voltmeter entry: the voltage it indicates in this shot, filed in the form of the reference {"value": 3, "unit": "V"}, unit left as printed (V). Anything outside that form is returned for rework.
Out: {"value": 0.75, "unit": "V"}
